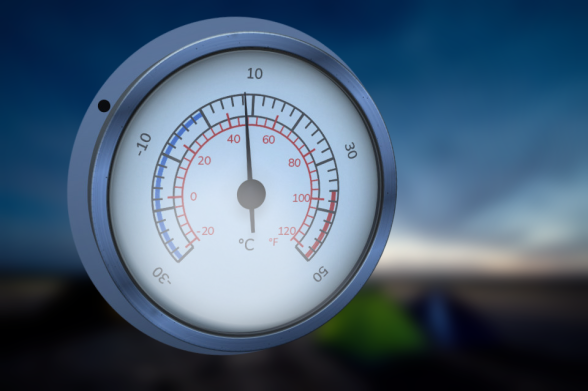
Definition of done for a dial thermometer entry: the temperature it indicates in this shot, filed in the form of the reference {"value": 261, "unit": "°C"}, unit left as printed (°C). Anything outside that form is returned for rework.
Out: {"value": 8, "unit": "°C"}
